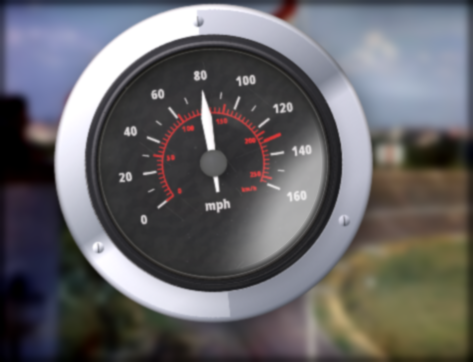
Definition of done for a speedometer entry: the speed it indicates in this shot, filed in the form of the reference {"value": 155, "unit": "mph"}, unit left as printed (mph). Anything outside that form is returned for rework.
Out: {"value": 80, "unit": "mph"}
